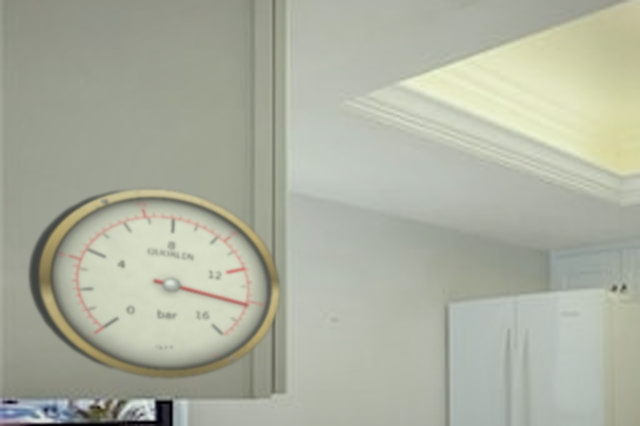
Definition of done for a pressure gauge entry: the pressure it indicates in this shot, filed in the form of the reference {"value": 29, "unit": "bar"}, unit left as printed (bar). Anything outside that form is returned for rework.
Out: {"value": 14, "unit": "bar"}
